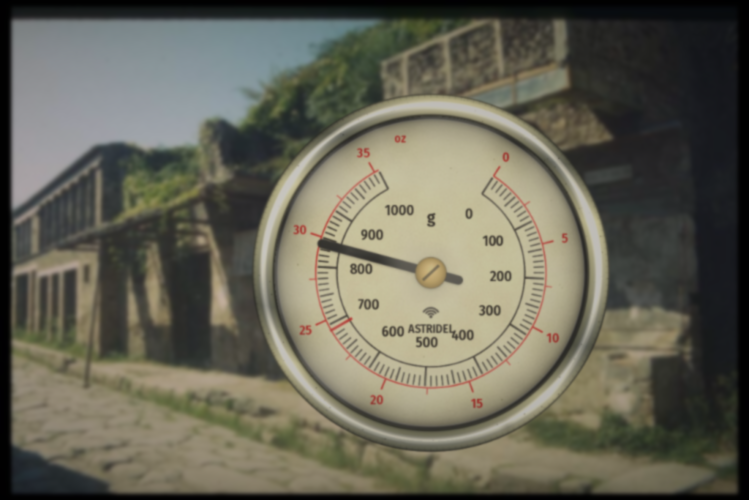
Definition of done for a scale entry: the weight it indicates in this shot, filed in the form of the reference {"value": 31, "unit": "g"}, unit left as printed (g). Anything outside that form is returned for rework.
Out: {"value": 840, "unit": "g"}
